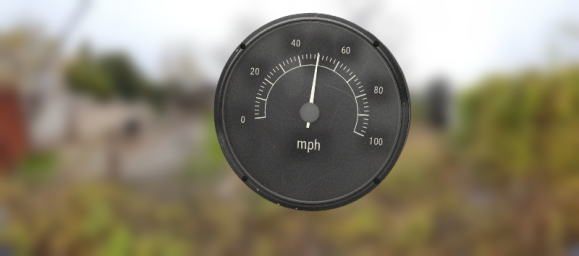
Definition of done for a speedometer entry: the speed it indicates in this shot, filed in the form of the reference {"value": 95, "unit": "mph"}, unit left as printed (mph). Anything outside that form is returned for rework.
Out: {"value": 50, "unit": "mph"}
